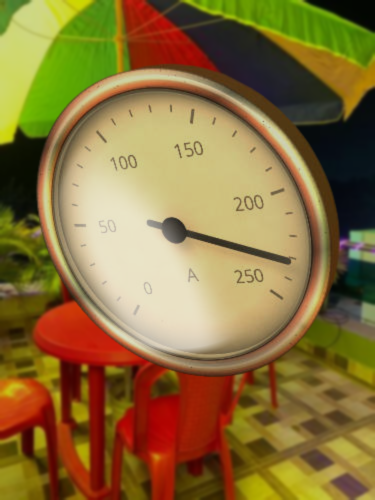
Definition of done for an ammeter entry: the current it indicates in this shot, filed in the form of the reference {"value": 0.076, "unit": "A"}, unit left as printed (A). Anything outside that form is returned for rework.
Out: {"value": 230, "unit": "A"}
